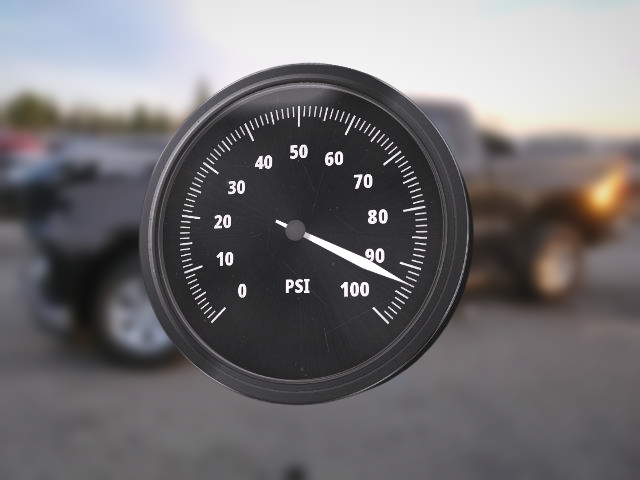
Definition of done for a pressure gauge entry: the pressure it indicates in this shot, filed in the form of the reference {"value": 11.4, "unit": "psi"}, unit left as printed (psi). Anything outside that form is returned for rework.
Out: {"value": 93, "unit": "psi"}
